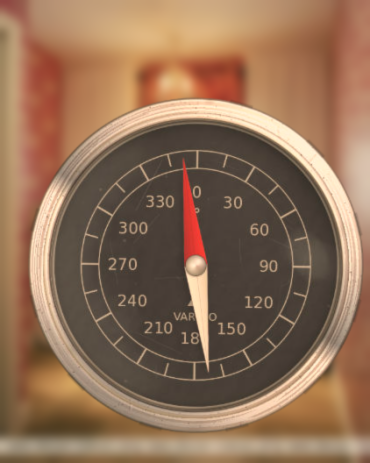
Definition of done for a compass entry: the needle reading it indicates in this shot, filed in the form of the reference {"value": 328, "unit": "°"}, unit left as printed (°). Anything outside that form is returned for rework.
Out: {"value": 352.5, "unit": "°"}
